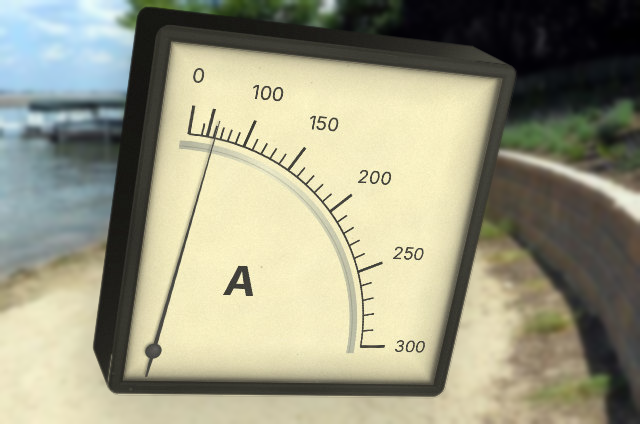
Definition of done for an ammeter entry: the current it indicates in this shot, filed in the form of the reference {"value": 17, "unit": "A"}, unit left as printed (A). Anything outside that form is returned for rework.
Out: {"value": 60, "unit": "A"}
